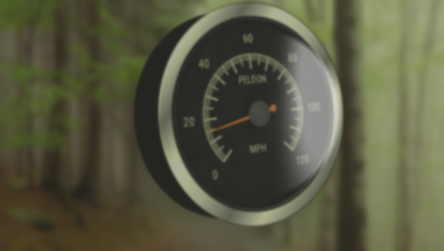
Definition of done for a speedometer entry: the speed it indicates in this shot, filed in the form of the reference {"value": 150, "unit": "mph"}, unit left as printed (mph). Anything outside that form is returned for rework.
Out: {"value": 15, "unit": "mph"}
